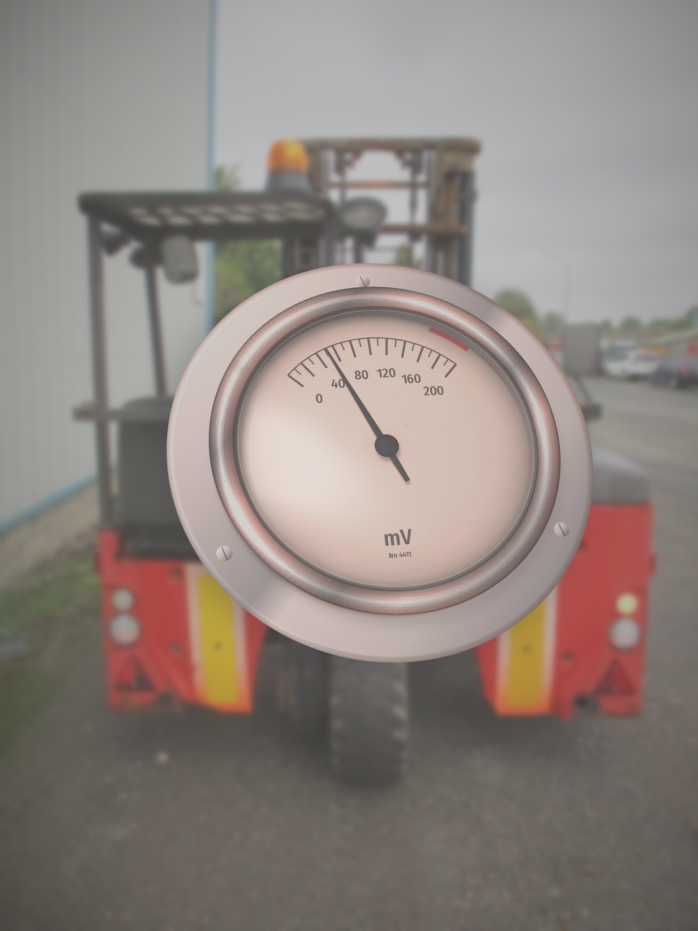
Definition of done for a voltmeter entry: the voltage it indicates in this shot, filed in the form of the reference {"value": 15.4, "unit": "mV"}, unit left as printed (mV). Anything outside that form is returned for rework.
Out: {"value": 50, "unit": "mV"}
